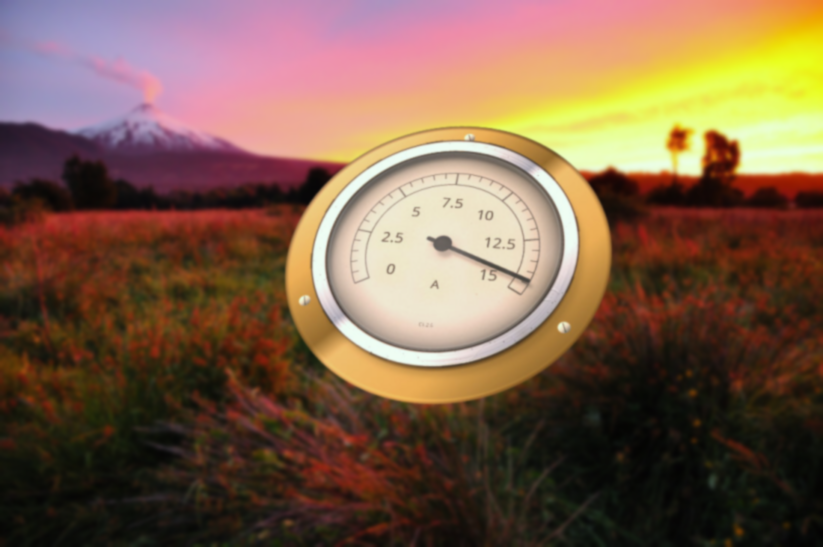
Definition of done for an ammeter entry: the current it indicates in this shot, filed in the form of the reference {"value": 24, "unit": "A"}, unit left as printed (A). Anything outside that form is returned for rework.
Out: {"value": 14.5, "unit": "A"}
